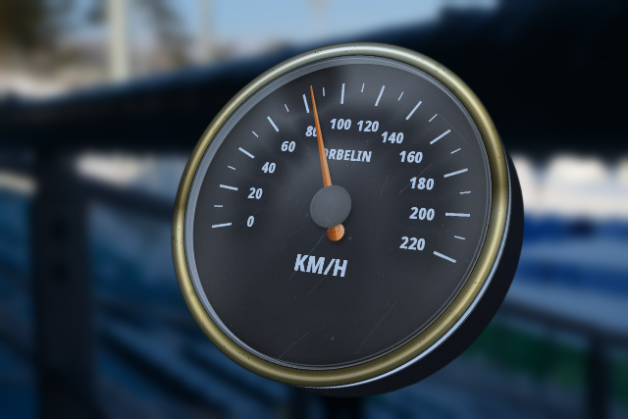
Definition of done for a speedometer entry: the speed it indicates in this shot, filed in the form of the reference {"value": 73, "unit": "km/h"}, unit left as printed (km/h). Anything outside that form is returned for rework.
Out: {"value": 85, "unit": "km/h"}
